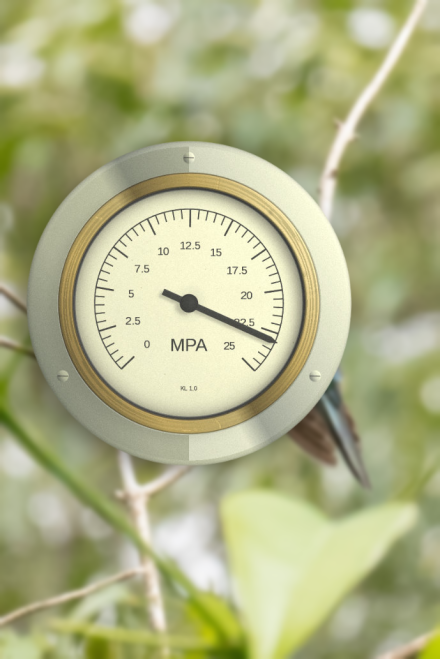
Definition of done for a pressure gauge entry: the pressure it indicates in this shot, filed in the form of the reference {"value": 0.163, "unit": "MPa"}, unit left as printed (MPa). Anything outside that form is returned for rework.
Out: {"value": 23, "unit": "MPa"}
